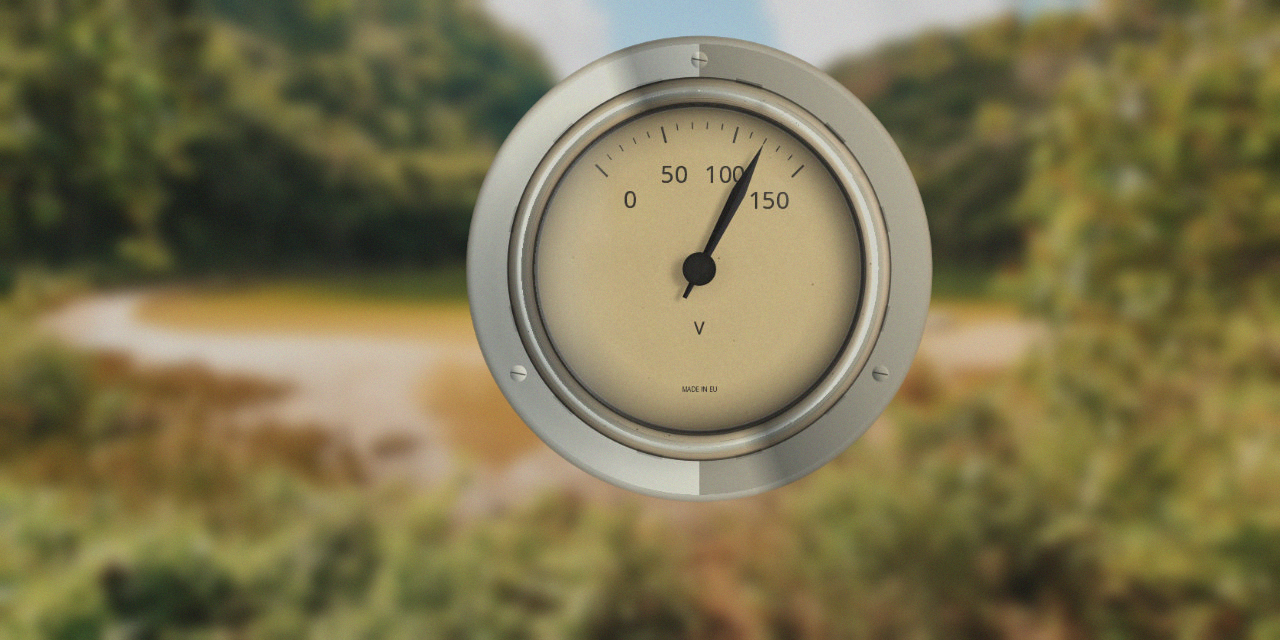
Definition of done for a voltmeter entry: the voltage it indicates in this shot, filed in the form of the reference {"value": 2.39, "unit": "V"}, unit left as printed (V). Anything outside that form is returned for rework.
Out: {"value": 120, "unit": "V"}
